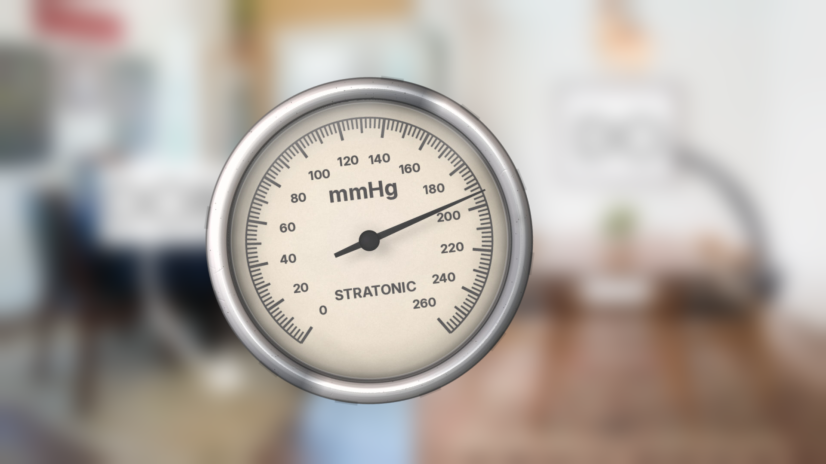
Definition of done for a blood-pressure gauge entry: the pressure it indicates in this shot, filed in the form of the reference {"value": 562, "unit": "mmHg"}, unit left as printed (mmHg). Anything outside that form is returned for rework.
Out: {"value": 194, "unit": "mmHg"}
